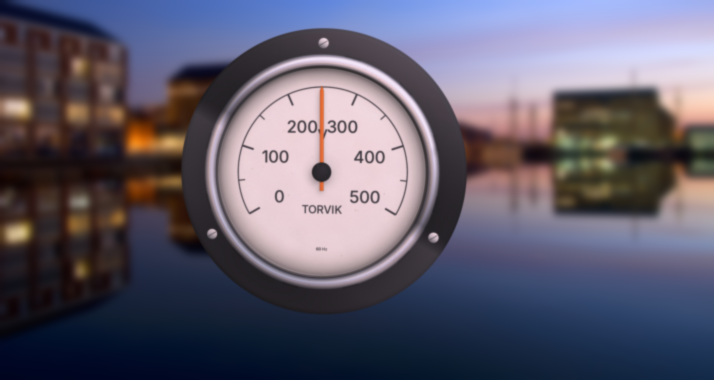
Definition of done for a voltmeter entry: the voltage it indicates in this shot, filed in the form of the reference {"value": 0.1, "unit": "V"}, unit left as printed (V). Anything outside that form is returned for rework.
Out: {"value": 250, "unit": "V"}
